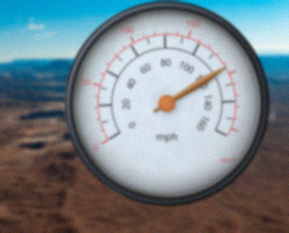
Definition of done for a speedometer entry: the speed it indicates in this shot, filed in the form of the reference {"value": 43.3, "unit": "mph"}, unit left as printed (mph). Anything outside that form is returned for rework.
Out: {"value": 120, "unit": "mph"}
